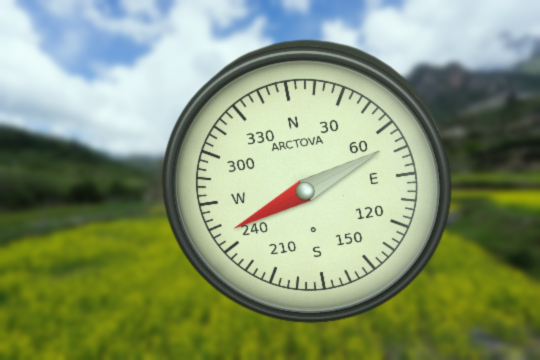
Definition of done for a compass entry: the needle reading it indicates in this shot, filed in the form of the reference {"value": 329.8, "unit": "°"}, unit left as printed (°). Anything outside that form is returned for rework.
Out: {"value": 250, "unit": "°"}
